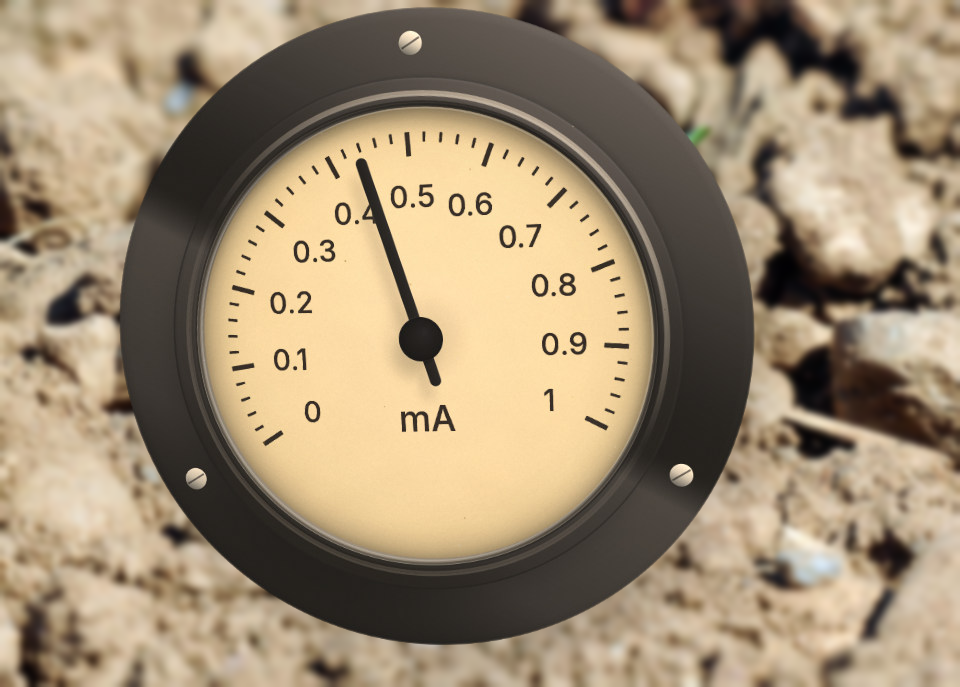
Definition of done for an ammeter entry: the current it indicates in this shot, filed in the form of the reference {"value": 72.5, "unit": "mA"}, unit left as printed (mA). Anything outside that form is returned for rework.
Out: {"value": 0.44, "unit": "mA"}
